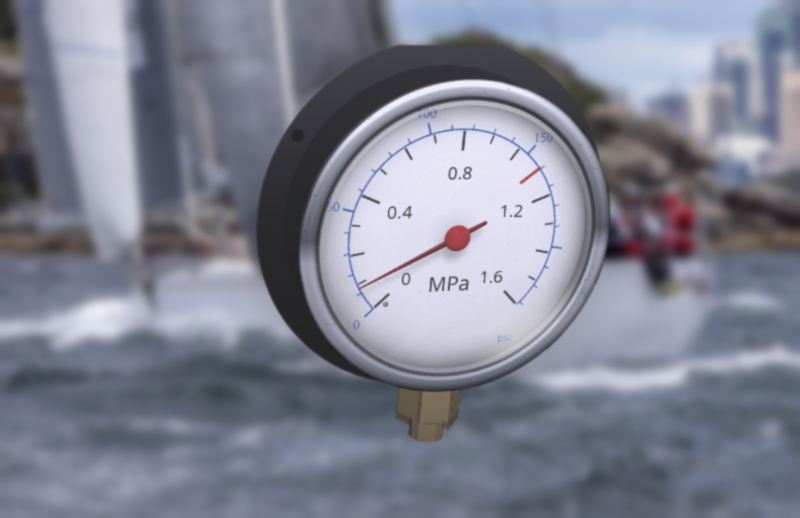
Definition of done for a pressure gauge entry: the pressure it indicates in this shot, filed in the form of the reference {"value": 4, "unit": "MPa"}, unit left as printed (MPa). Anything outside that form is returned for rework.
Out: {"value": 0.1, "unit": "MPa"}
